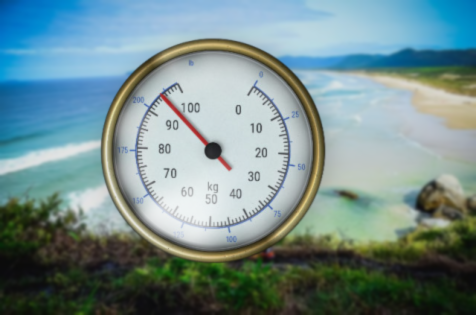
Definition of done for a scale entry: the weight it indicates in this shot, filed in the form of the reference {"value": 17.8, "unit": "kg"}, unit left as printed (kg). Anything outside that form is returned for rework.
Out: {"value": 95, "unit": "kg"}
